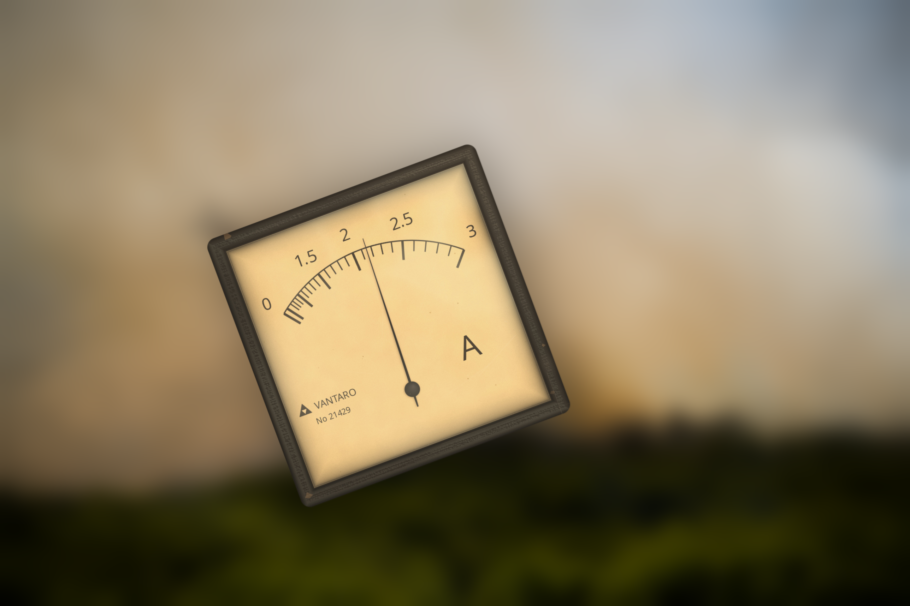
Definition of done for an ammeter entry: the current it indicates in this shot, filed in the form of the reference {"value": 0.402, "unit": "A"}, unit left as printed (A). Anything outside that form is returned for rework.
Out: {"value": 2.15, "unit": "A"}
